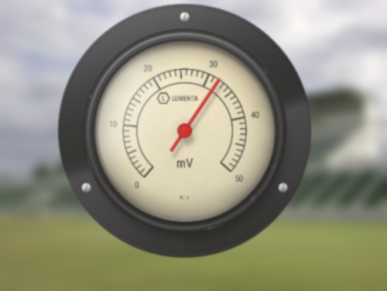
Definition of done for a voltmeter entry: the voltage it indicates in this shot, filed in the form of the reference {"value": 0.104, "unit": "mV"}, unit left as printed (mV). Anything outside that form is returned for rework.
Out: {"value": 32, "unit": "mV"}
